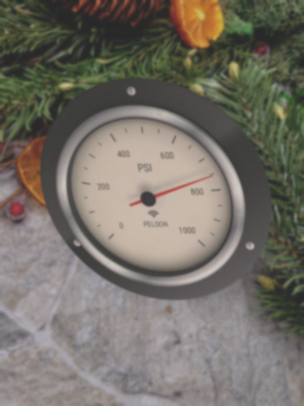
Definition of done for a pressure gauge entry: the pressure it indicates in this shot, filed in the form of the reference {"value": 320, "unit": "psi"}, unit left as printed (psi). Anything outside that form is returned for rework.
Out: {"value": 750, "unit": "psi"}
